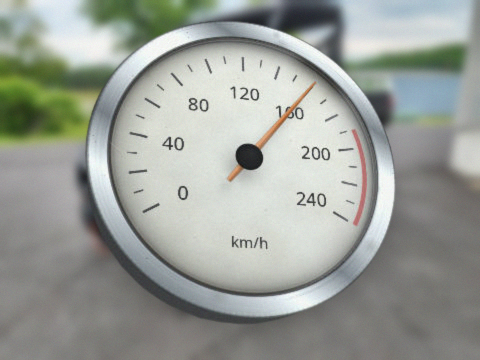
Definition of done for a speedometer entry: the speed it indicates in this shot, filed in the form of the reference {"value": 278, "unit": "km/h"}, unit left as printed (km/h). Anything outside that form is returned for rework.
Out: {"value": 160, "unit": "km/h"}
